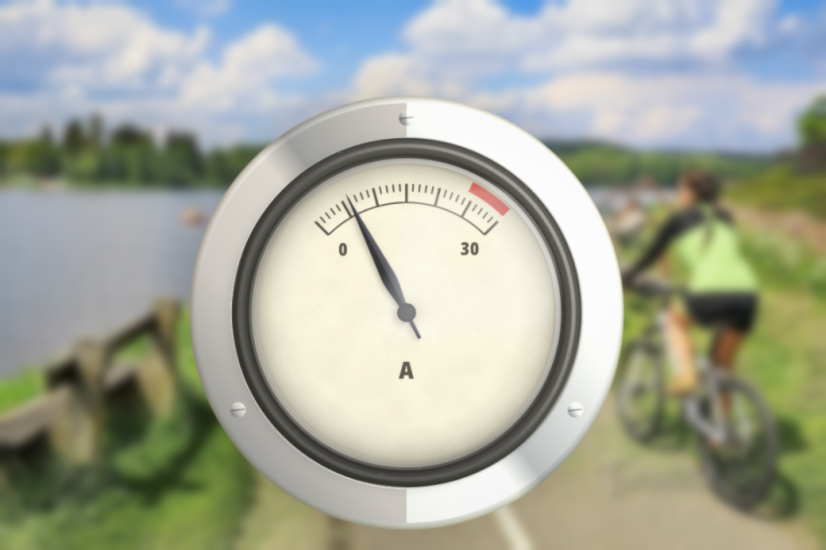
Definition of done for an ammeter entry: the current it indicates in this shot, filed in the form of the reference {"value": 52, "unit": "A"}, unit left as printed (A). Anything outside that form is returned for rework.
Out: {"value": 6, "unit": "A"}
